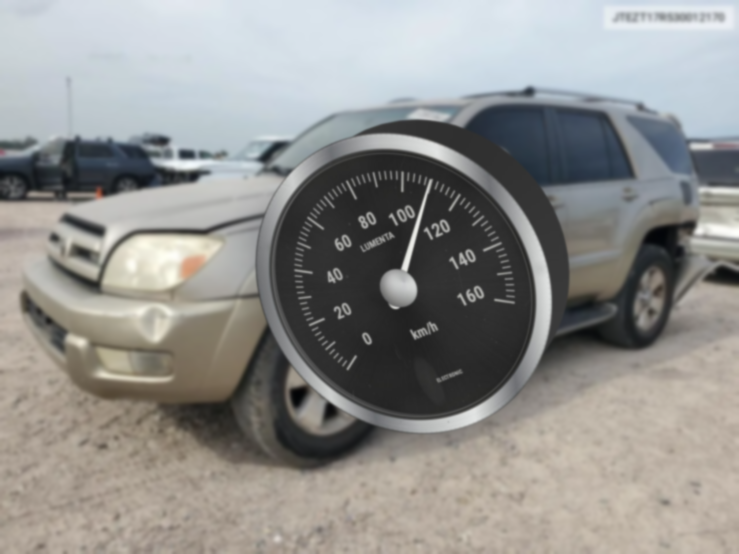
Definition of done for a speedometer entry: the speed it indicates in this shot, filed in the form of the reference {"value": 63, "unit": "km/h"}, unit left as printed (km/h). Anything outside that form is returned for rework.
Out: {"value": 110, "unit": "km/h"}
